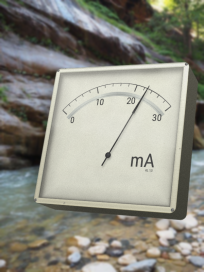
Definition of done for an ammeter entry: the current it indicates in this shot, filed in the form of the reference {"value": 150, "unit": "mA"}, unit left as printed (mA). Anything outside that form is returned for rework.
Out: {"value": 23, "unit": "mA"}
